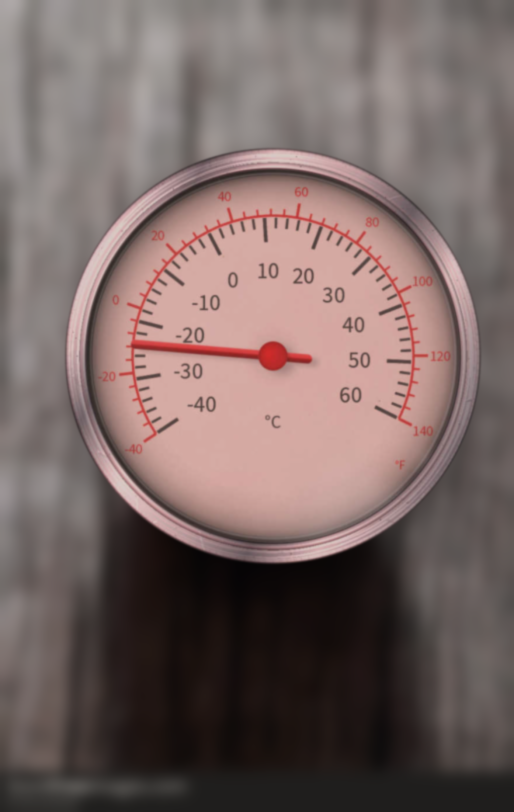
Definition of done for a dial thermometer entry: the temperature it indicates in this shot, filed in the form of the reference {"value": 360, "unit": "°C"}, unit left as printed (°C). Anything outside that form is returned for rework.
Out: {"value": -24, "unit": "°C"}
